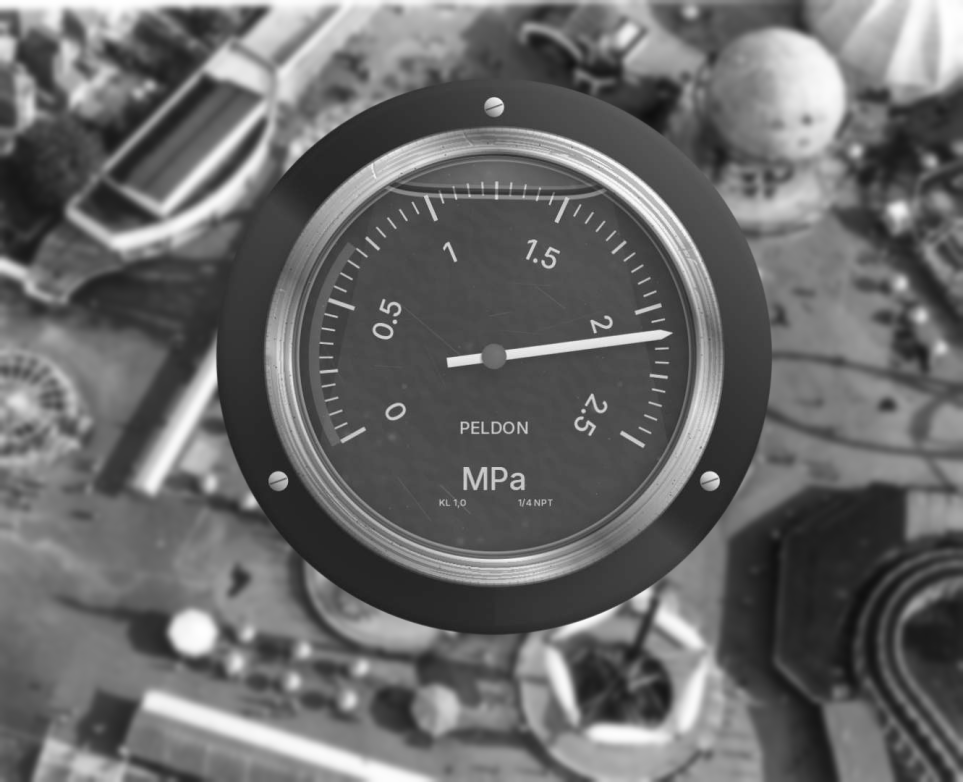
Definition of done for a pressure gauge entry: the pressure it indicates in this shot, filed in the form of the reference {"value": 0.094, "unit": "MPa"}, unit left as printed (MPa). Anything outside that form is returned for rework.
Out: {"value": 2.1, "unit": "MPa"}
